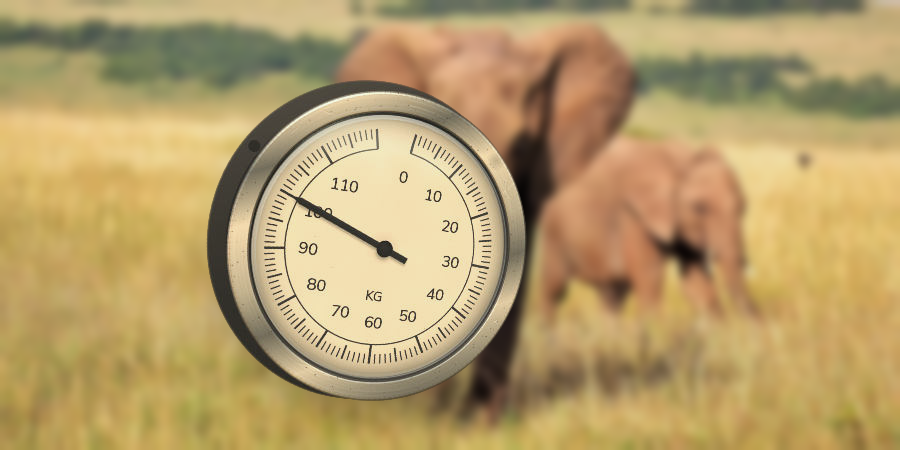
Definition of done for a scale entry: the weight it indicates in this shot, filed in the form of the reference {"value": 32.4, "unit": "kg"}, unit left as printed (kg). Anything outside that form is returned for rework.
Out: {"value": 100, "unit": "kg"}
